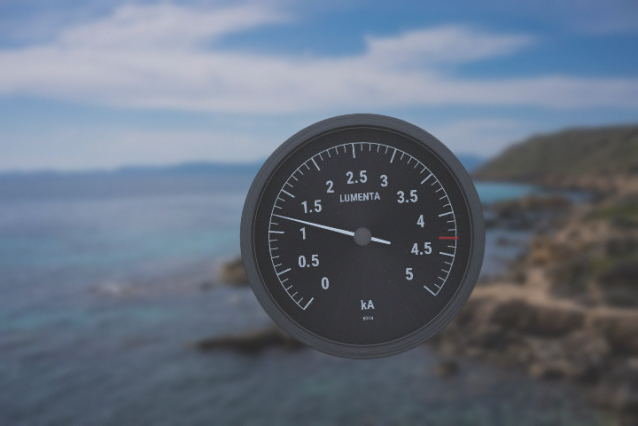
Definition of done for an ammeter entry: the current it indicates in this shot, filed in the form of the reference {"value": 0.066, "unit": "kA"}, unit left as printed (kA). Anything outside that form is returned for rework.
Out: {"value": 1.2, "unit": "kA"}
